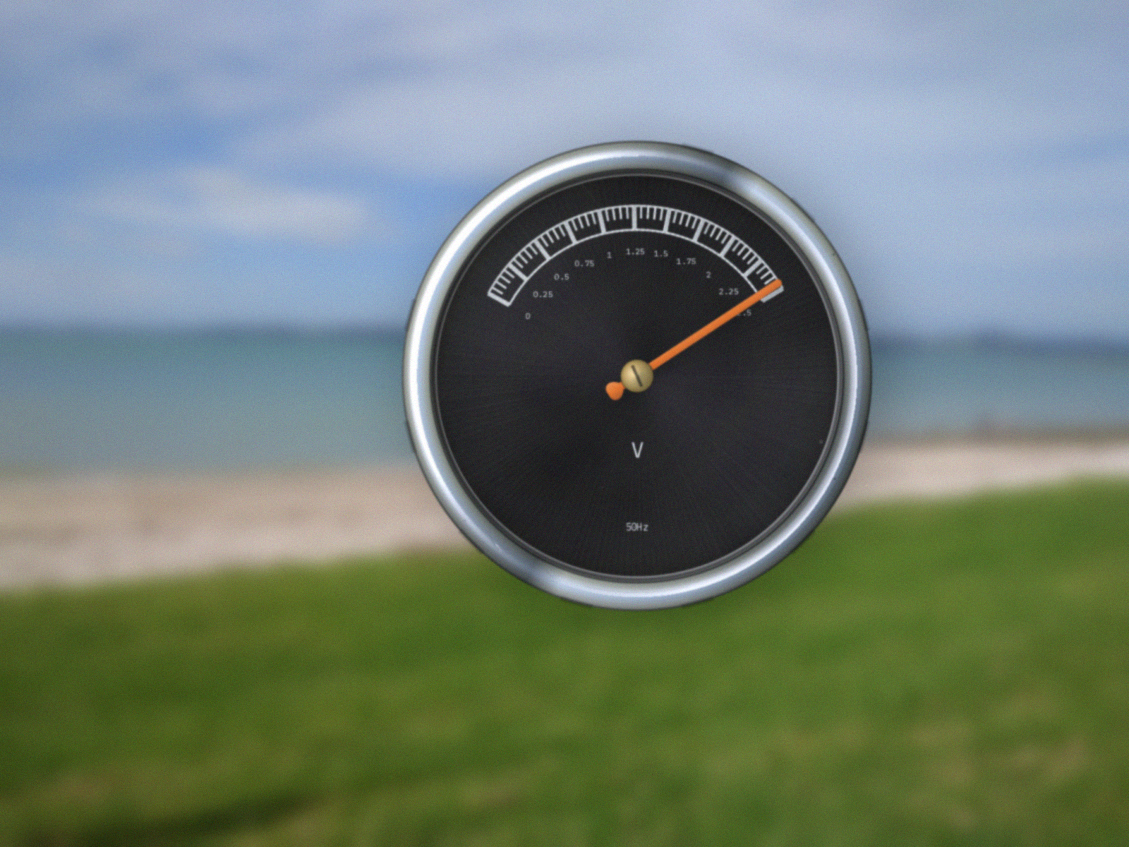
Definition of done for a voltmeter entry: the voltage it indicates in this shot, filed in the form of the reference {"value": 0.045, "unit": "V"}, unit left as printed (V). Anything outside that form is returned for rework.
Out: {"value": 2.45, "unit": "V"}
